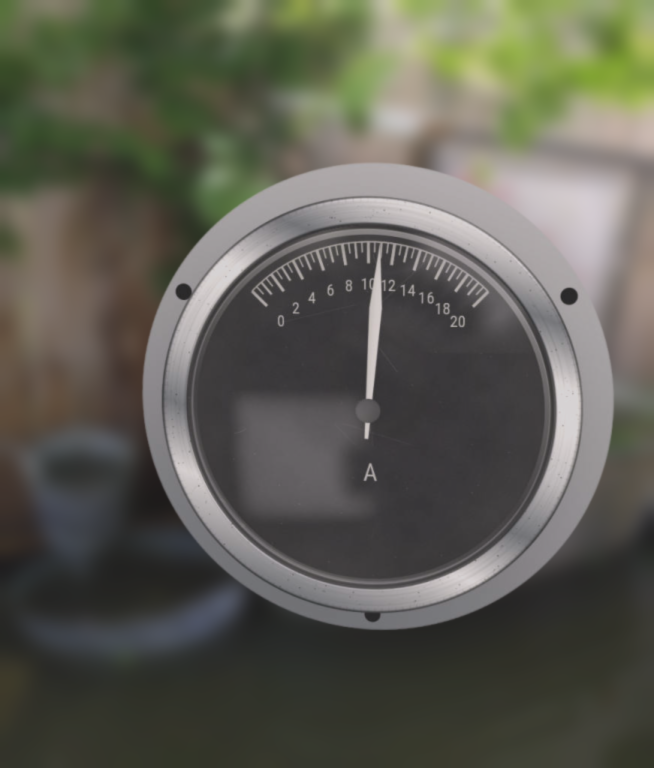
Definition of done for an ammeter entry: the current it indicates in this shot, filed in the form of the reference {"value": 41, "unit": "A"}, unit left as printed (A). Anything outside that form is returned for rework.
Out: {"value": 11, "unit": "A"}
